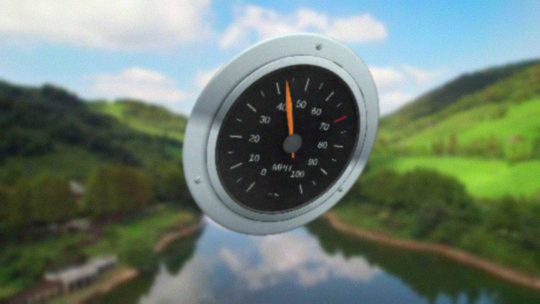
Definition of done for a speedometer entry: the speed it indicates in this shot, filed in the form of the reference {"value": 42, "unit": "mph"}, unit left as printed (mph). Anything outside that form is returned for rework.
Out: {"value": 42.5, "unit": "mph"}
